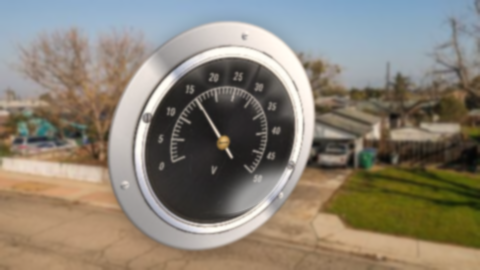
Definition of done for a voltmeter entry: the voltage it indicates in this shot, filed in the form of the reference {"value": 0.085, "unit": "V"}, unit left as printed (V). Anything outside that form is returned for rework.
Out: {"value": 15, "unit": "V"}
